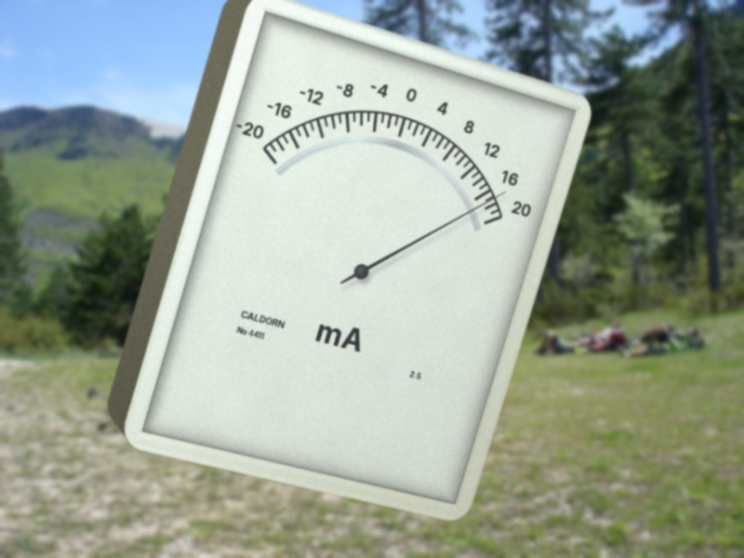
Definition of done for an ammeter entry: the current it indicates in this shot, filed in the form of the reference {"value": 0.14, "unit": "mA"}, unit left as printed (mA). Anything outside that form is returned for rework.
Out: {"value": 17, "unit": "mA"}
